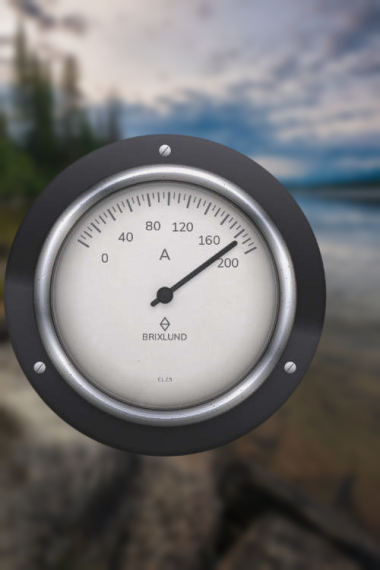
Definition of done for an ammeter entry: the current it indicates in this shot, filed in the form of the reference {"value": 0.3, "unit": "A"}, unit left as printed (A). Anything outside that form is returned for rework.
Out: {"value": 185, "unit": "A"}
